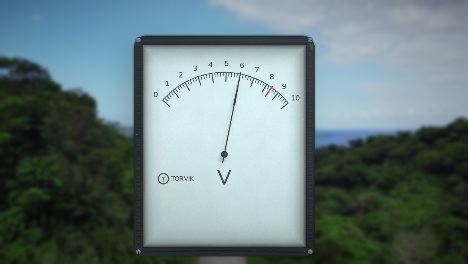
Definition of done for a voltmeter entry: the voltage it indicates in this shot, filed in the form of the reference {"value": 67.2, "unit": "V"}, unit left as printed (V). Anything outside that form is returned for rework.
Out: {"value": 6, "unit": "V"}
